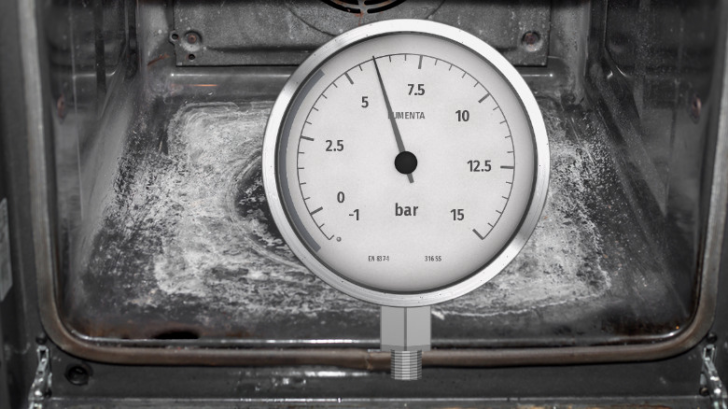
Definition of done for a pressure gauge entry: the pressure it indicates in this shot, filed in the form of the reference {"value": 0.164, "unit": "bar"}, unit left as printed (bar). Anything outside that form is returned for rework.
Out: {"value": 6, "unit": "bar"}
